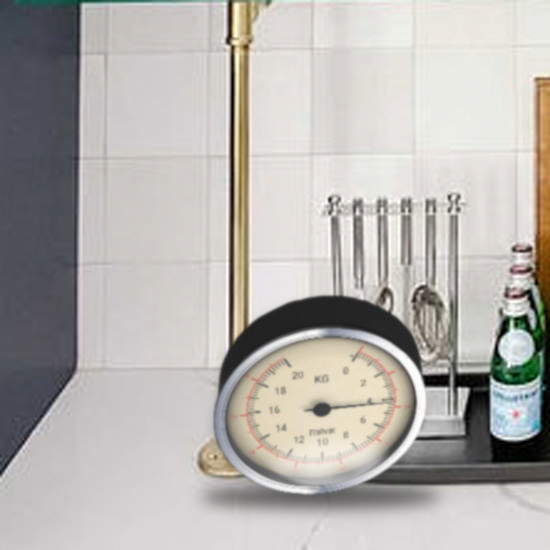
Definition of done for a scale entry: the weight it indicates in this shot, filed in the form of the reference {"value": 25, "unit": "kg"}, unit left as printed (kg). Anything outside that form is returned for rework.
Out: {"value": 4, "unit": "kg"}
